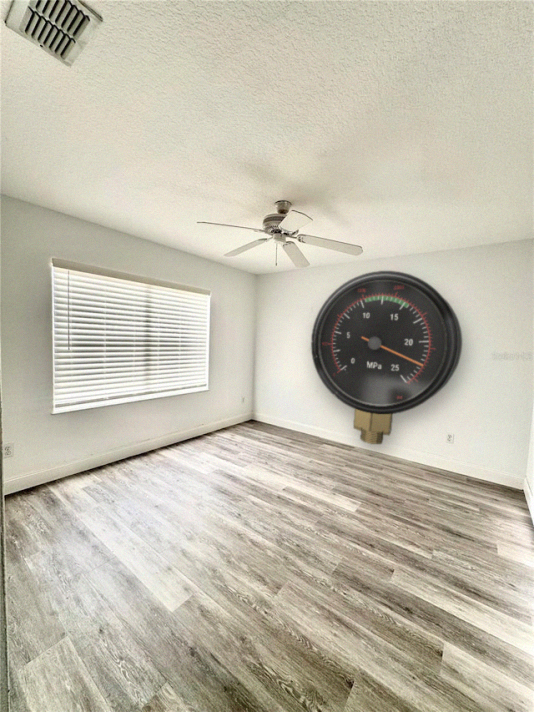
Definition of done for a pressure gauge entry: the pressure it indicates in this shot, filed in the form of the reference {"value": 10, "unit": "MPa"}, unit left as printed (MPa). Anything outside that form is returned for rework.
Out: {"value": 22.5, "unit": "MPa"}
